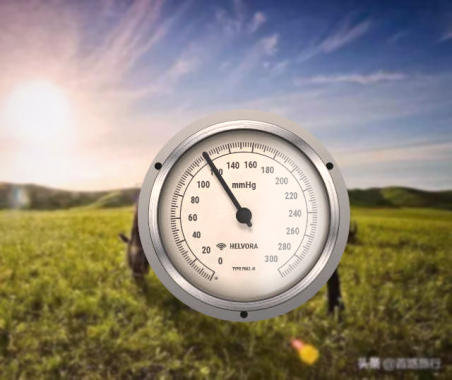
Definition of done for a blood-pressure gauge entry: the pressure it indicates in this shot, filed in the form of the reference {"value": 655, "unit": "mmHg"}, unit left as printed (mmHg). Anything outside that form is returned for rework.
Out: {"value": 120, "unit": "mmHg"}
